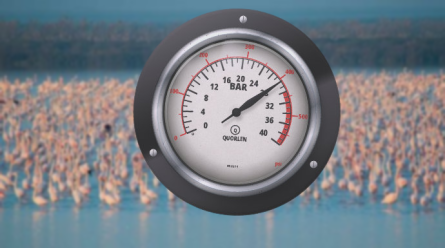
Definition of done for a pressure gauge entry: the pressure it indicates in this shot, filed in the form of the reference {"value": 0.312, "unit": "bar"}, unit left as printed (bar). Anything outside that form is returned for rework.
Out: {"value": 28, "unit": "bar"}
